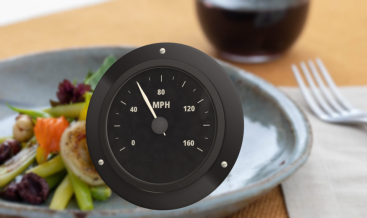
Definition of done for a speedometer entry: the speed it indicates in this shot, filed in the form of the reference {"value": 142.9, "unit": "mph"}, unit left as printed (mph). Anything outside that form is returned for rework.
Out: {"value": 60, "unit": "mph"}
